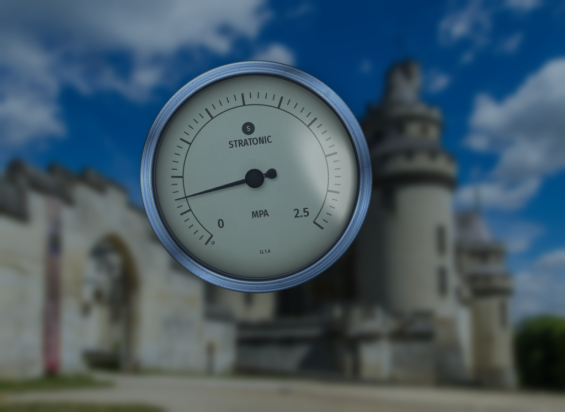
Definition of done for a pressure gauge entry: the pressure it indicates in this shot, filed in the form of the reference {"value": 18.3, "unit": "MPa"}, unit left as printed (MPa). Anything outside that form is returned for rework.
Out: {"value": 0.35, "unit": "MPa"}
